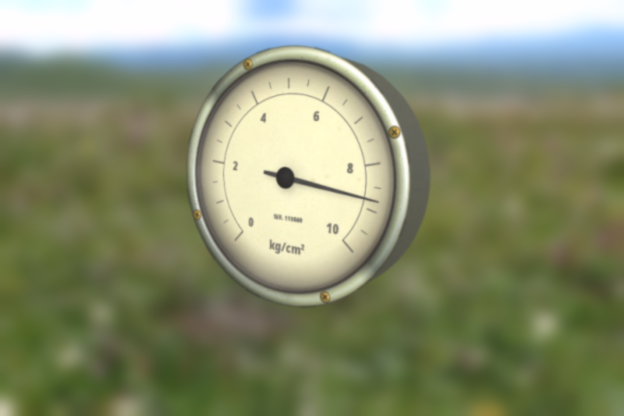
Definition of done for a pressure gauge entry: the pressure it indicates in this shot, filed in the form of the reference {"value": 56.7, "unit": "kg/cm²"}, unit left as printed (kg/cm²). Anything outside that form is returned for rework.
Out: {"value": 8.75, "unit": "kg/cm²"}
